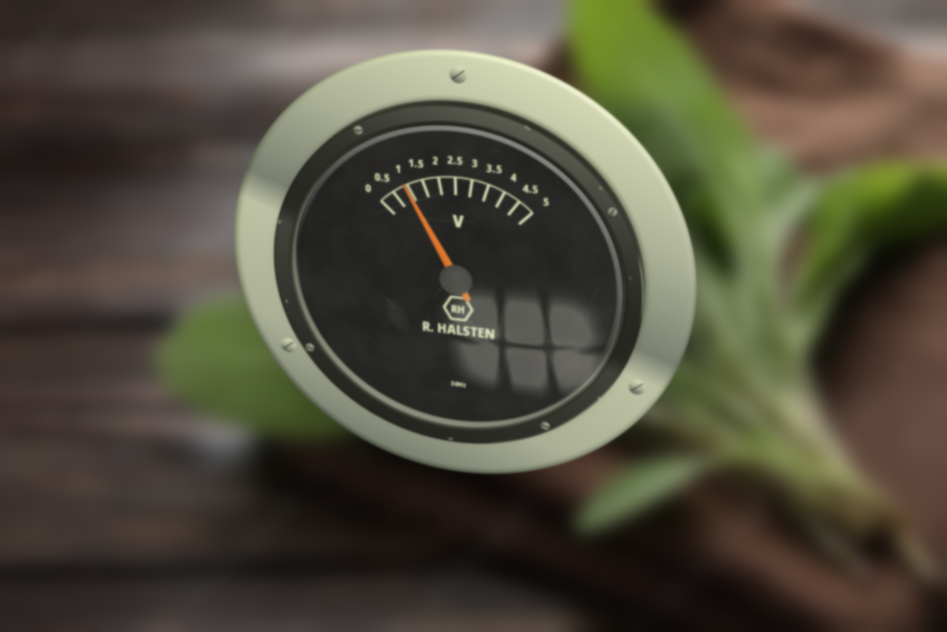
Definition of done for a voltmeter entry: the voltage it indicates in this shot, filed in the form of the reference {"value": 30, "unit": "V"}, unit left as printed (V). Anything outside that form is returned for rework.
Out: {"value": 1, "unit": "V"}
